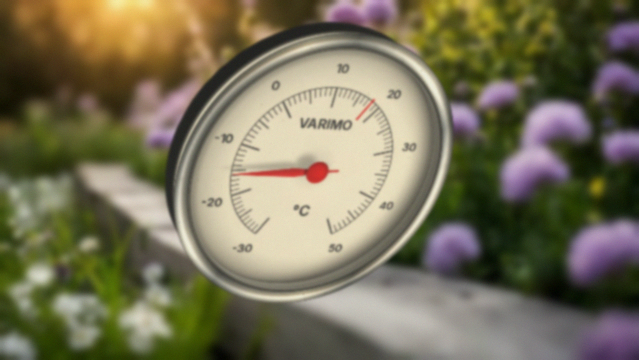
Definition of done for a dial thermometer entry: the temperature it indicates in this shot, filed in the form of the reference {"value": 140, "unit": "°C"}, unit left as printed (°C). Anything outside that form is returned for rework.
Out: {"value": -15, "unit": "°C"}
